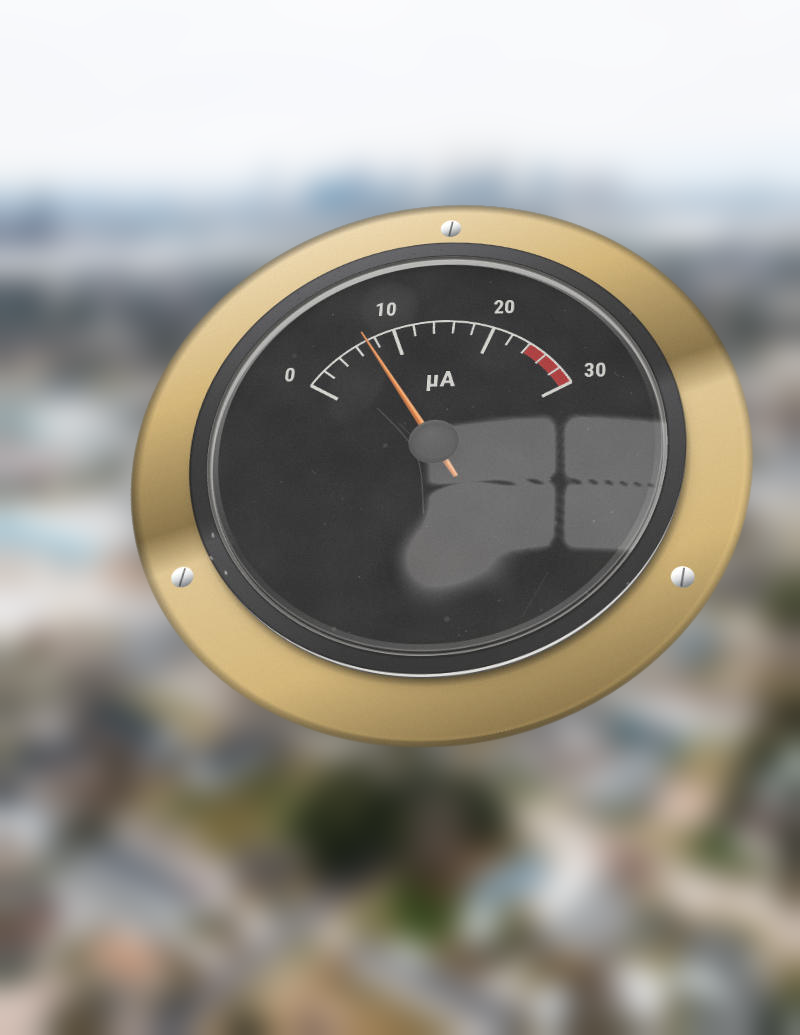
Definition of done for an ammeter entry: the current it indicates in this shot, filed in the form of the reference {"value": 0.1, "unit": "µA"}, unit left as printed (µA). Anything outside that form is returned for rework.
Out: {"value": 7, "unit": "µA"}
